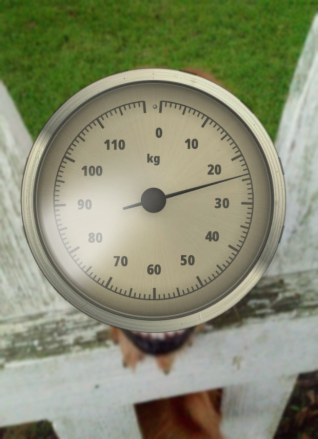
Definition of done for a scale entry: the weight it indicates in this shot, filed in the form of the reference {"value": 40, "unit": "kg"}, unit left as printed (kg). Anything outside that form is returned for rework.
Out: {"value": 24, "unit": "kg"}
